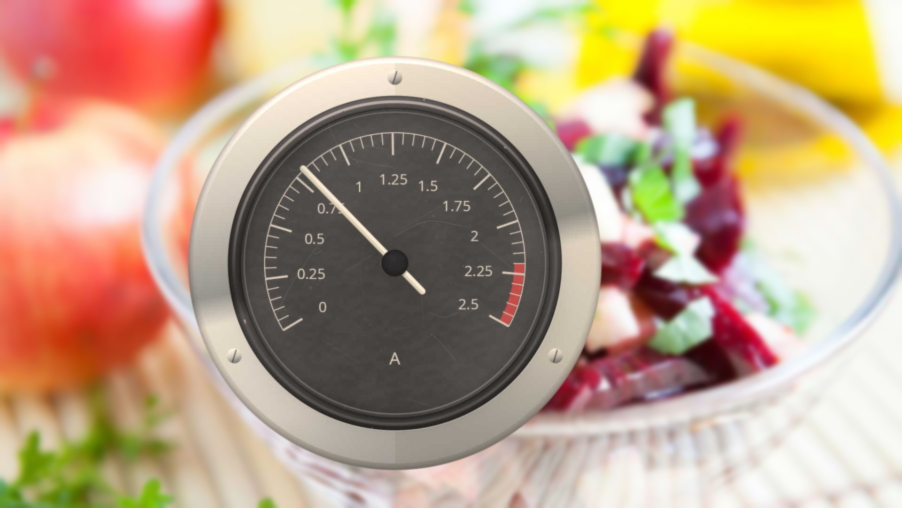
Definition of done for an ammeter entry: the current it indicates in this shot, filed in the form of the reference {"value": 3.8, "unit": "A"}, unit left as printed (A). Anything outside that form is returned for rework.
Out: {"value": 0.8, "unit": "A"}
